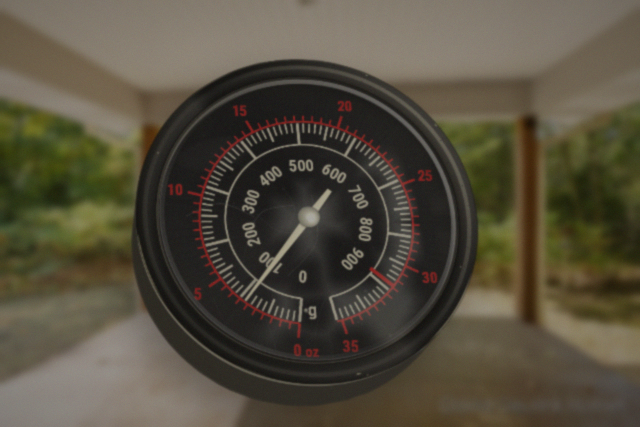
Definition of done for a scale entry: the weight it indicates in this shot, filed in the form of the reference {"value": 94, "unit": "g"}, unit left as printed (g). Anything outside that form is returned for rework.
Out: {"value": 90, "unit": "g"}
